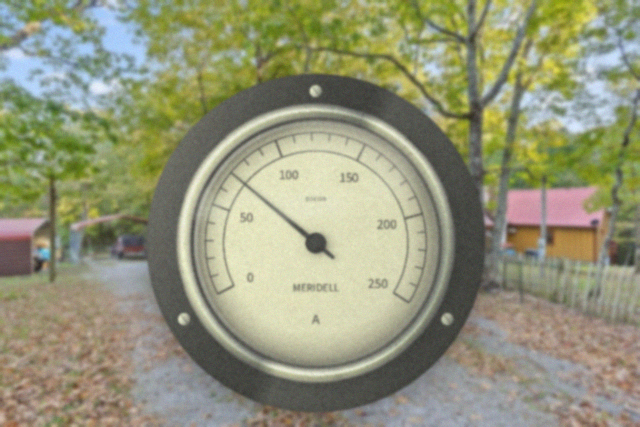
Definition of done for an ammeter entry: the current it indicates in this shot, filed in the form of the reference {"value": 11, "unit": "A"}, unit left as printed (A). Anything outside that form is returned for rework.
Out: {"value": 70, "unit": "A"}
